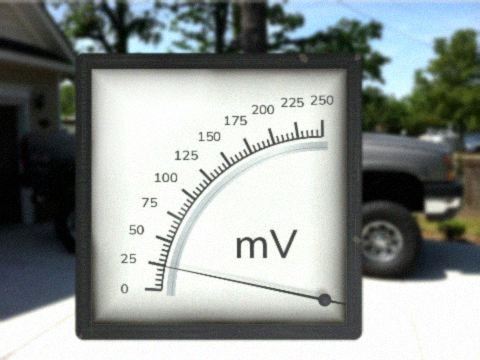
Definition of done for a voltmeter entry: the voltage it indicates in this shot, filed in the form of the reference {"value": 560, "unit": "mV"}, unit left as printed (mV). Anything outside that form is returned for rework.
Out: {"value": 25, "unit": "mV"}
